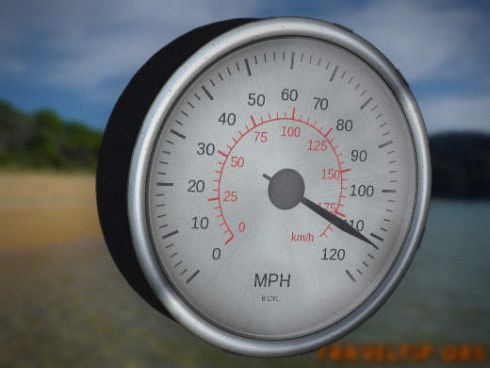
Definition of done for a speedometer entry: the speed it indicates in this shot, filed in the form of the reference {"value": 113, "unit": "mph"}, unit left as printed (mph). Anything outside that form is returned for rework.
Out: {"value": 112, "unit": "mph"}
